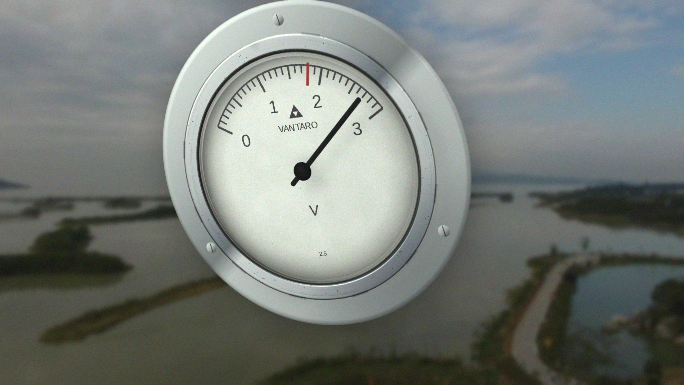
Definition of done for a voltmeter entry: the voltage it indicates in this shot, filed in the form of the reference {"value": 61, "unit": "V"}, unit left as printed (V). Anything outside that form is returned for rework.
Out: {"value": 2.7, "unit": "V"}
